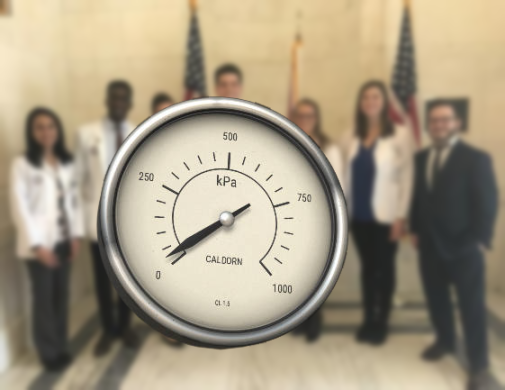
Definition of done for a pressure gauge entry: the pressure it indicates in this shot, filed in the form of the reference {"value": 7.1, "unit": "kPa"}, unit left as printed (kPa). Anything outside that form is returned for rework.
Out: {"value": 25, "unit": "kPa"}
